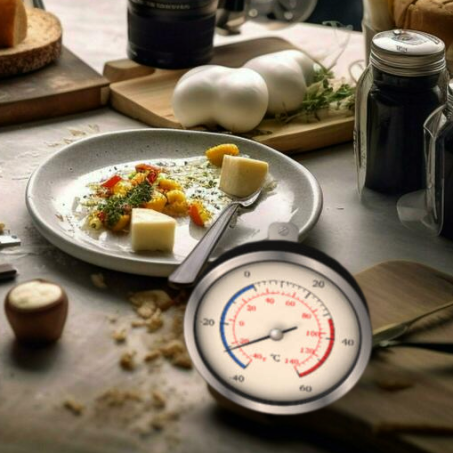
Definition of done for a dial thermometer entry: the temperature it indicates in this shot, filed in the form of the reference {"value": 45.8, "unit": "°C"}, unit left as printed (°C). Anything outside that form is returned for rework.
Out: {"value": -30, "unit": "°C"}
